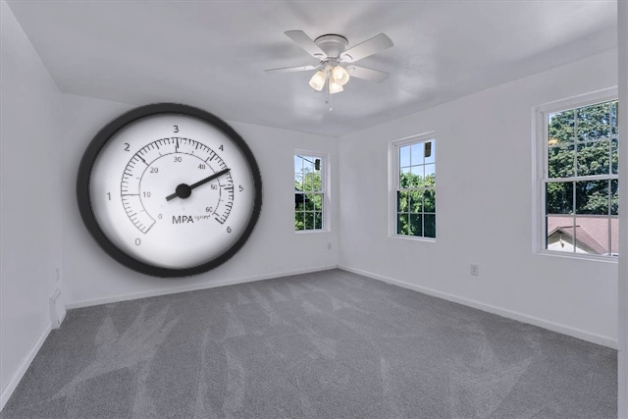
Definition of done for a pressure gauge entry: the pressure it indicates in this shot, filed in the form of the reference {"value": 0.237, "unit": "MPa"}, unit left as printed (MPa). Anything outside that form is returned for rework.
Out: {"value": 4.5, "unit": "MPa"}
